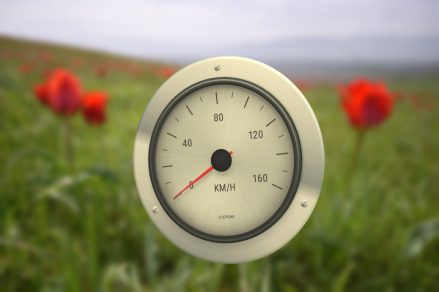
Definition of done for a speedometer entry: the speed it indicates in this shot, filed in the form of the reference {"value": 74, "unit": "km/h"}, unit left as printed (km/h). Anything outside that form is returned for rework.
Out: {"value": 0, "unit": "km/h"}
